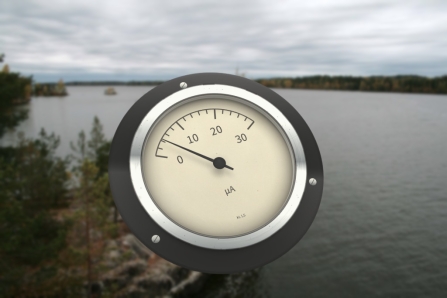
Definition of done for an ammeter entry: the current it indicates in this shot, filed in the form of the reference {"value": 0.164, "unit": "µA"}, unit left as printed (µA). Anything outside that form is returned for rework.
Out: {"value": 4, "unit": "µA"}
